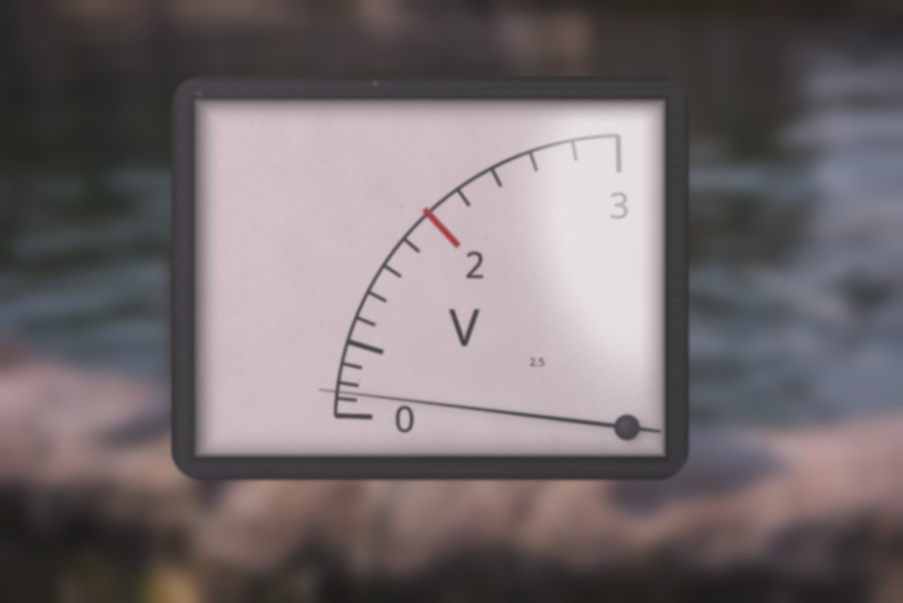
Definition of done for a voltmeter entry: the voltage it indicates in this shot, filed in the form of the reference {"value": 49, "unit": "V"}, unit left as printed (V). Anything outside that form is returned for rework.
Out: {"value": 0.5, "unit": "V"}
